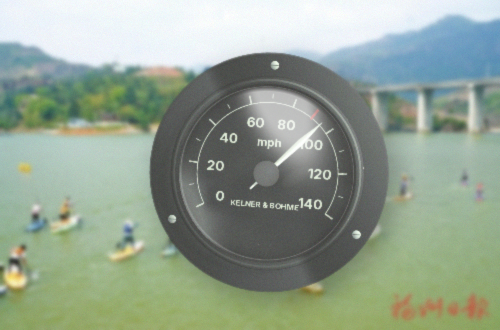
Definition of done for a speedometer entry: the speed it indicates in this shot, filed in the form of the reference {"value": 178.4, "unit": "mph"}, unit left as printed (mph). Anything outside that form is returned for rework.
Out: {"value": 95, "unit": "mph"}
